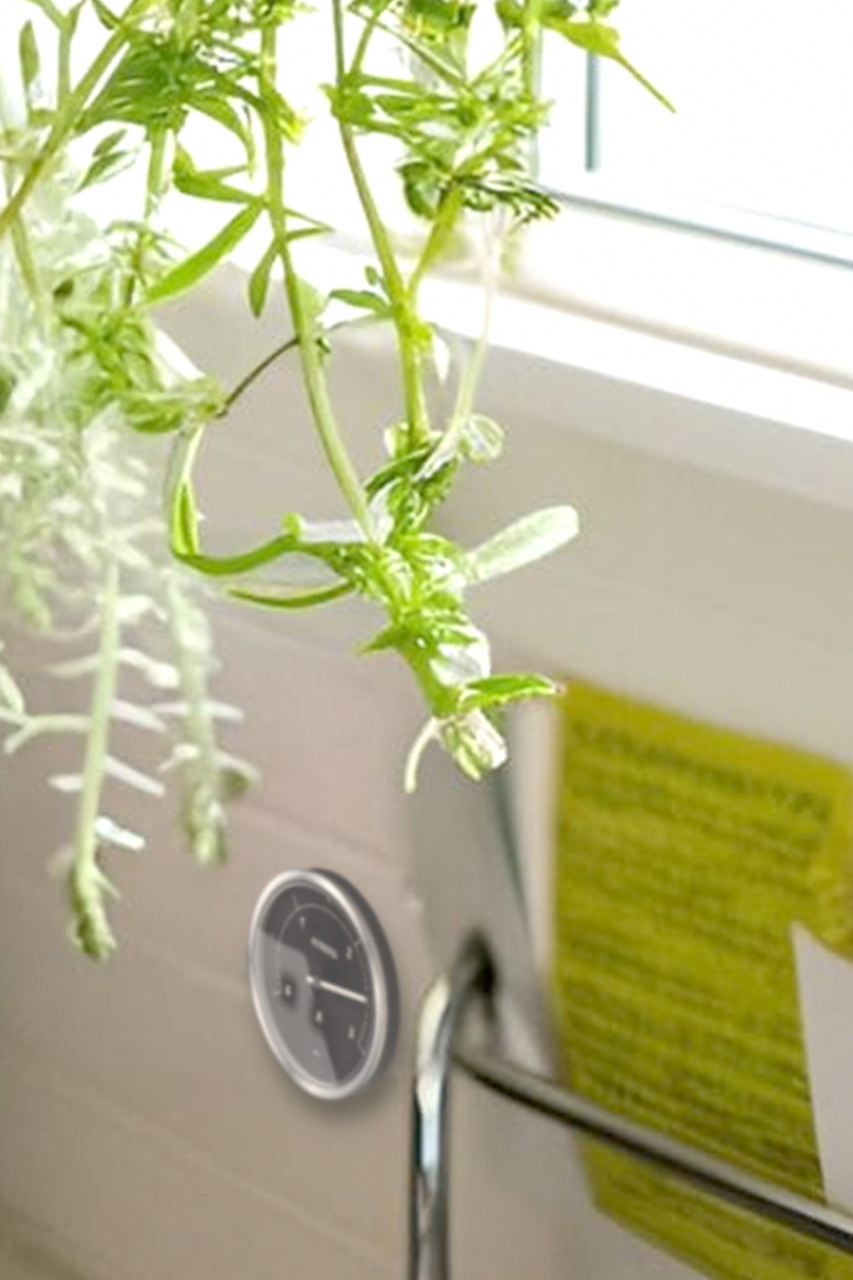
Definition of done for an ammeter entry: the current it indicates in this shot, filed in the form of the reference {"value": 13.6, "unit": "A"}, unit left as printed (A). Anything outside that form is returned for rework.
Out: {"value": 2.5, "unit": "A"}
